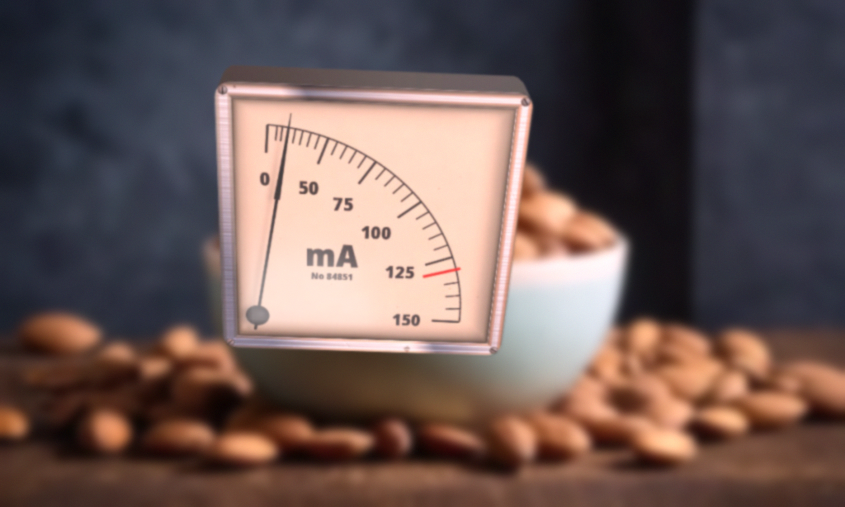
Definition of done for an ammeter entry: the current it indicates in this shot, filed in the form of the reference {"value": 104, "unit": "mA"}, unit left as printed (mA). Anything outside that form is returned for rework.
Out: {"value": 25, "unit": "mA"}
